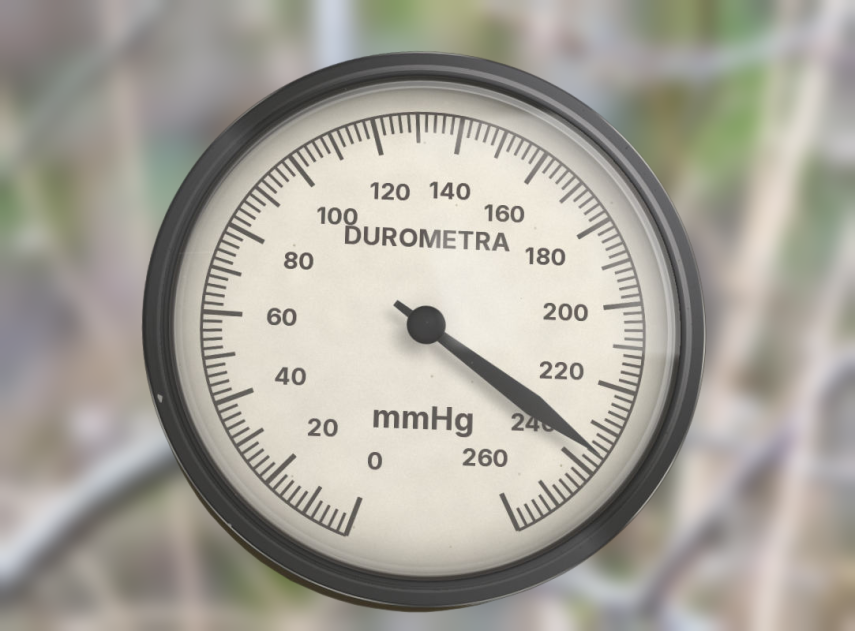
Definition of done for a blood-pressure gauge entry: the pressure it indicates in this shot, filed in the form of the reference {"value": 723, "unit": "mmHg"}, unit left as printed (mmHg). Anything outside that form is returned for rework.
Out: {"value": 236, "unit": "mmHg"}
